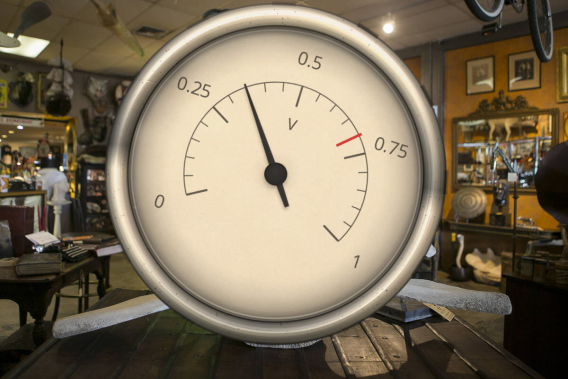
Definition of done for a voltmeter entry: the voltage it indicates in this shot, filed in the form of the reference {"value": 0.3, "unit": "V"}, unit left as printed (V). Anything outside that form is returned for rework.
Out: {"value": 0.35, "unit": "V"}
